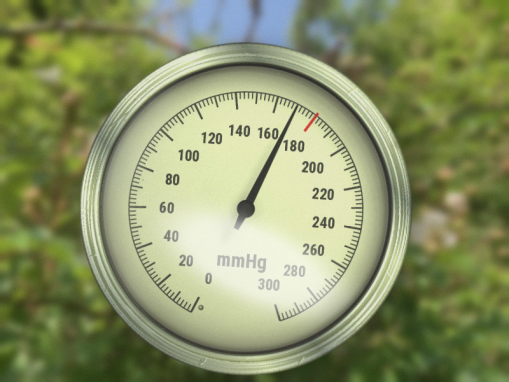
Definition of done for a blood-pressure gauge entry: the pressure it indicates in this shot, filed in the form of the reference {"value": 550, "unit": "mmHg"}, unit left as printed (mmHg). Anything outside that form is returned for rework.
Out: {"value": 170, "unit": "mmHg"}
